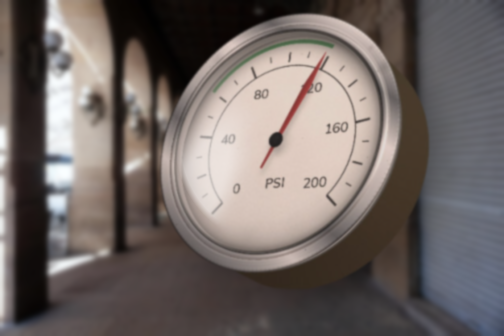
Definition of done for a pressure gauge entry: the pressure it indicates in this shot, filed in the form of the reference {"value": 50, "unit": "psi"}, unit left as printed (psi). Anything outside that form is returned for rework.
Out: {"value": 120, "unit": "psi"}
